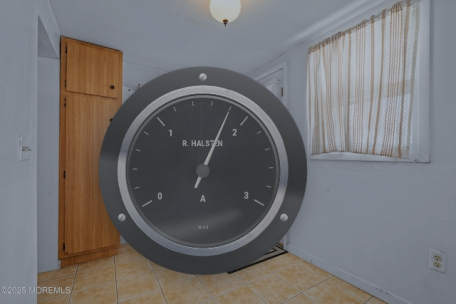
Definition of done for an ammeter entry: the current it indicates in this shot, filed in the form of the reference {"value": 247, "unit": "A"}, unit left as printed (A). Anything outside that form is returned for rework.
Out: {"value": 1.8, "unit": "A"}
